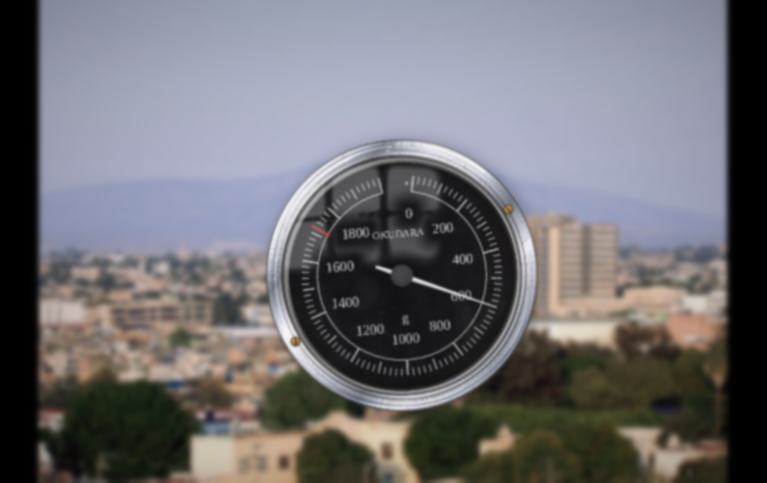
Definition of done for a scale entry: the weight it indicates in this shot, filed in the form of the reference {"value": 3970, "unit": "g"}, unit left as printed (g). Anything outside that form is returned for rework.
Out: {"value": 600, "unit": "g"}
